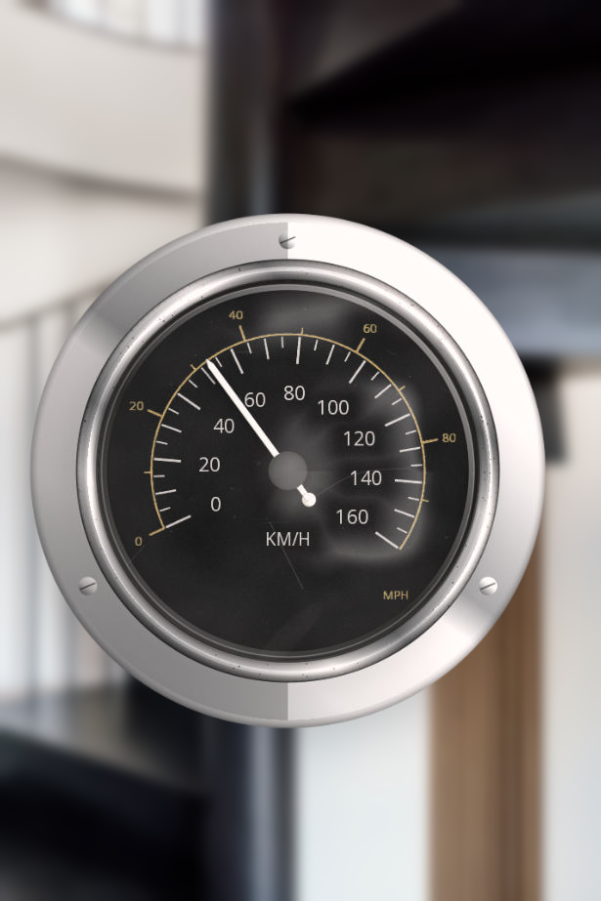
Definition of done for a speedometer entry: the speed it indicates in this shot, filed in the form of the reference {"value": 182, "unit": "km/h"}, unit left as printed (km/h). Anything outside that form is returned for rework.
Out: {"value": 52.5, "unit": "km/h"}
